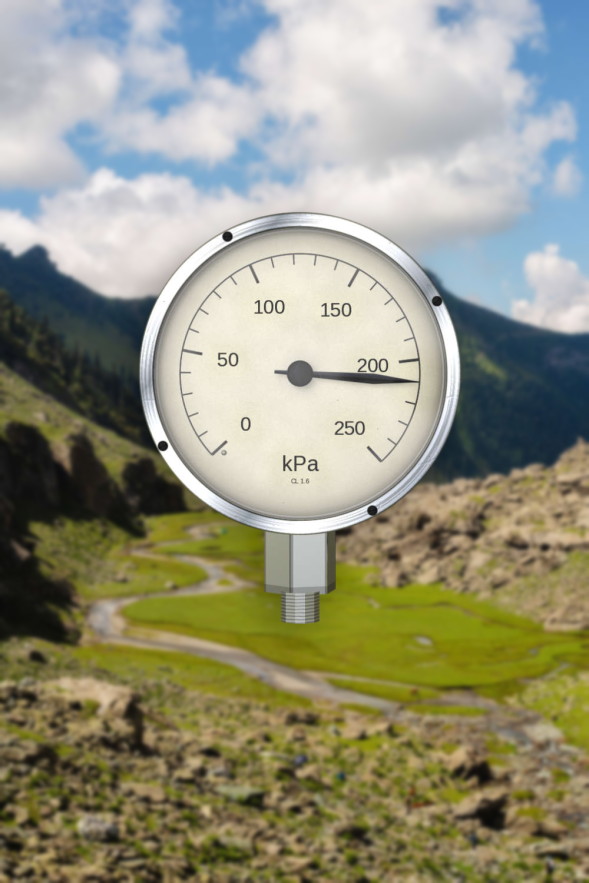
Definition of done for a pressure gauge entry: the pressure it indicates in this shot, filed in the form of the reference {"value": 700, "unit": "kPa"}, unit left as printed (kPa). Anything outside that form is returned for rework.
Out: {"value": 210, "unit": "kPa"}
